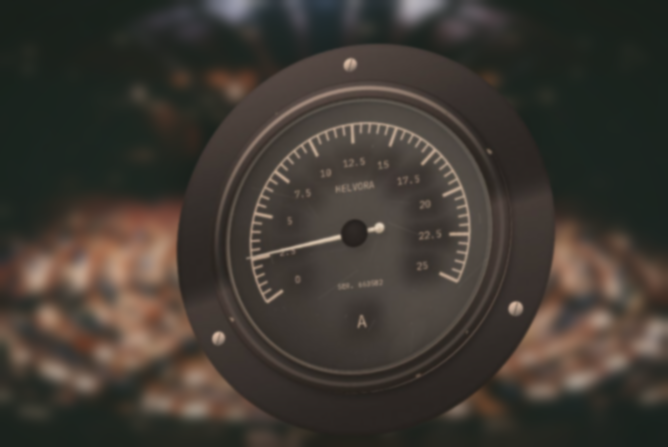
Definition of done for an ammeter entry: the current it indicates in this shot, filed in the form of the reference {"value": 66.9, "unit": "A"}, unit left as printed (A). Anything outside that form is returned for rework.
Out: {"value": 2.5, "unit": "A"}
